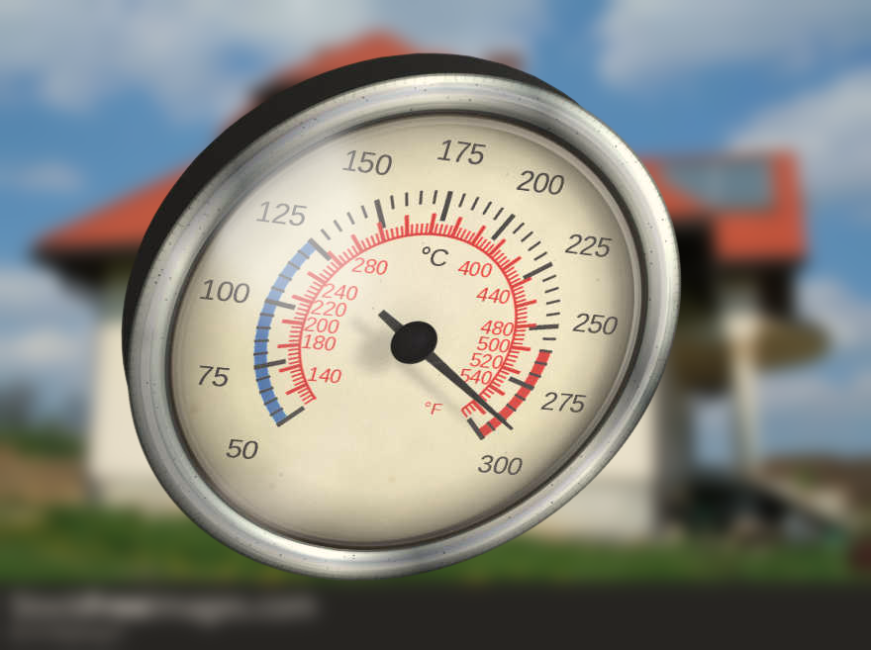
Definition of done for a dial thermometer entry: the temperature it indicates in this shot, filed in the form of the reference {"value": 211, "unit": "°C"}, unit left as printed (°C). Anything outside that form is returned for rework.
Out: {"value": 290, "unit": "°C"}
